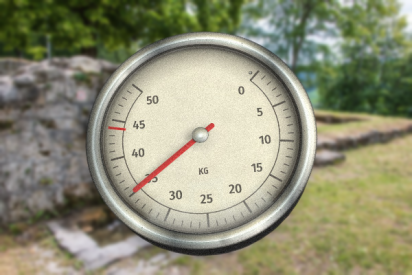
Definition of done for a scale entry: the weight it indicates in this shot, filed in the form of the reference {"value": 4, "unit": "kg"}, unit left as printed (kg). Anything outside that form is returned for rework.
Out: {"value": 35, "unit": "kg"}
